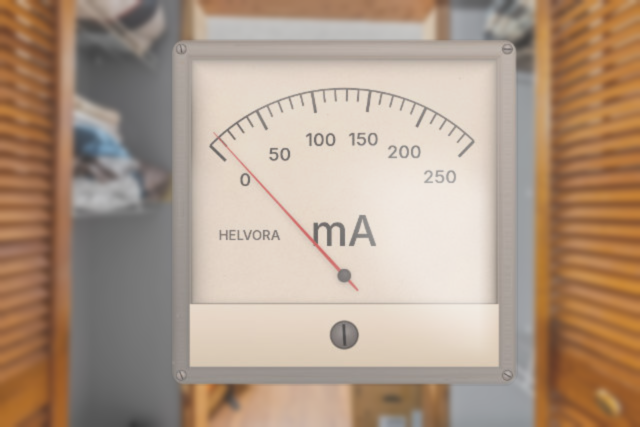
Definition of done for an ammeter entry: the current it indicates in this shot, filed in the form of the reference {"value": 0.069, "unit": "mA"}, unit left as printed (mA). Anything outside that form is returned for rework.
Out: {"value": 10, "unit": "mA"}
